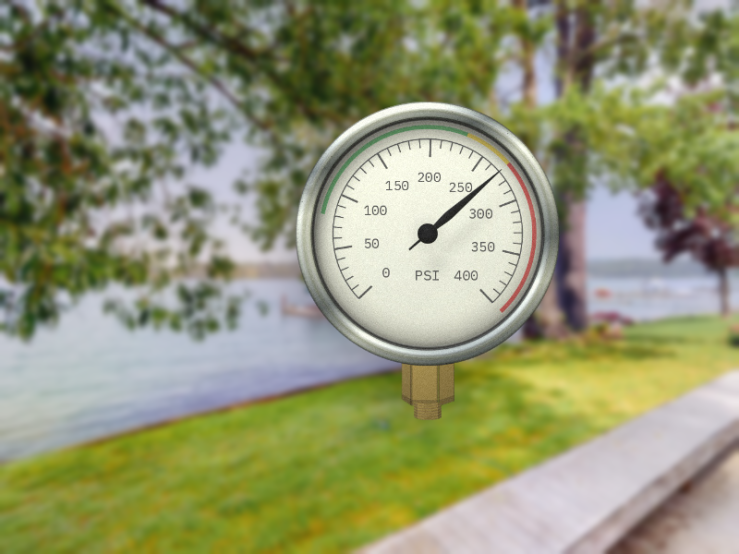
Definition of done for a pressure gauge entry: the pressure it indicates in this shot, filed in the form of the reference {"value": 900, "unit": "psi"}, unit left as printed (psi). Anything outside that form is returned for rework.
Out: {"value": 270, "unit": "psi"}
